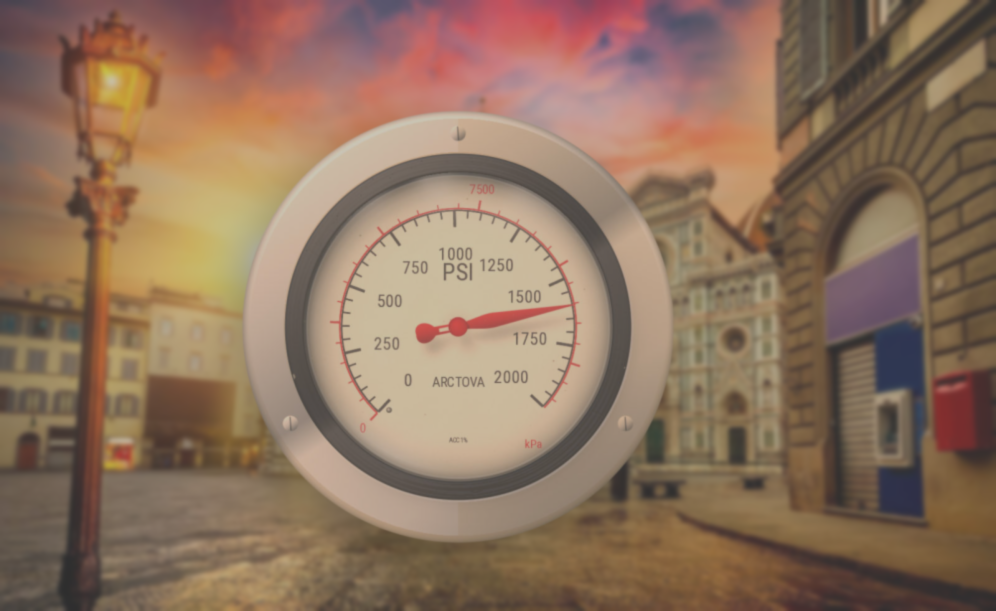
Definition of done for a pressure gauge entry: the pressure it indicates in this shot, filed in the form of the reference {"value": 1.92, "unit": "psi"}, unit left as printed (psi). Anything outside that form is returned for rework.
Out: {"value": 1600, "unit": "psi"}
